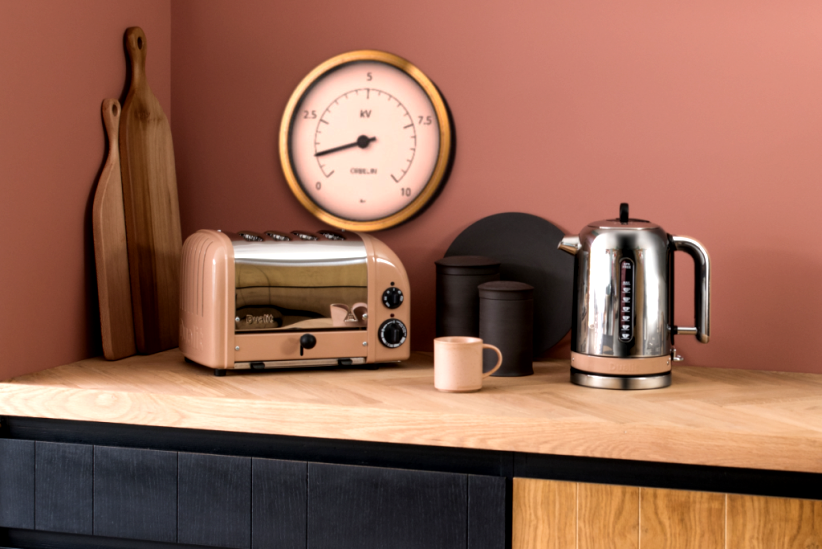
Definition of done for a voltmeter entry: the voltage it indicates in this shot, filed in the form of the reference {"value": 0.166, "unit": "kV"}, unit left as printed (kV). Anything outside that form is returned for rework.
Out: {"value": 1, "unit": "kV"}
